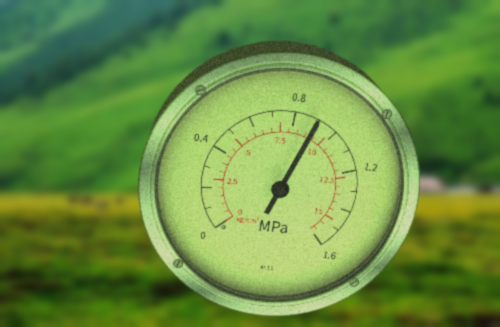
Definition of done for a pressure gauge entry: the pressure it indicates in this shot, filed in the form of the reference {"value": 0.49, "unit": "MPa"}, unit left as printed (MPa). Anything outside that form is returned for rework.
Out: {"value": 0.9, "unit": "MPa"}
